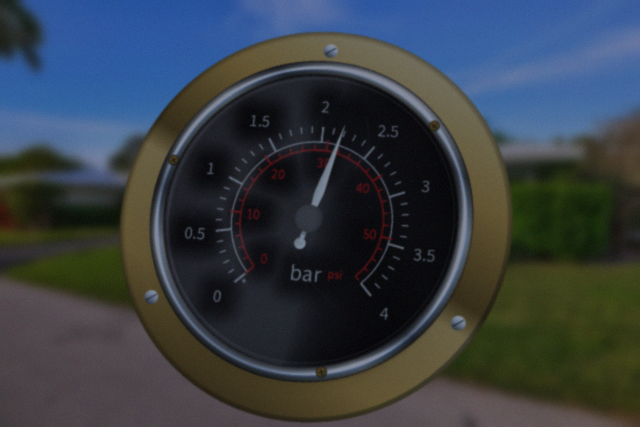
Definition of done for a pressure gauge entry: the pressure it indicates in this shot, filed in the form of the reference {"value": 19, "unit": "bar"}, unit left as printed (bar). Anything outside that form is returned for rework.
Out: {"value": 2.2, "unit": "bar"}
